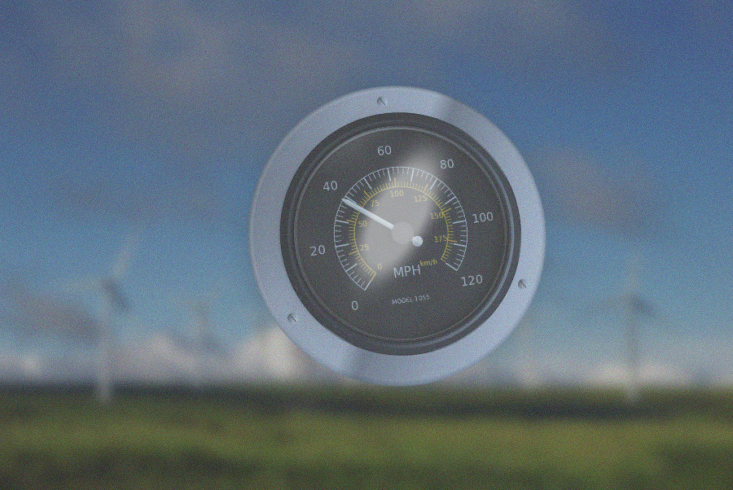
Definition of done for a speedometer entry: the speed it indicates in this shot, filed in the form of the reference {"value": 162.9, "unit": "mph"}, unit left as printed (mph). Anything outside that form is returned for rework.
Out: {"value": 38, "unit": "mph"}
